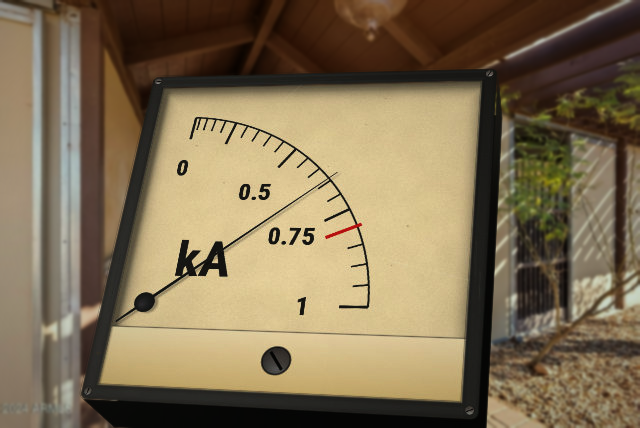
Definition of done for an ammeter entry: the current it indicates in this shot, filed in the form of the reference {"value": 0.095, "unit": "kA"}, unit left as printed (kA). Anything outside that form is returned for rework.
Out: {"value": 0.65, "unit": "kA"}
